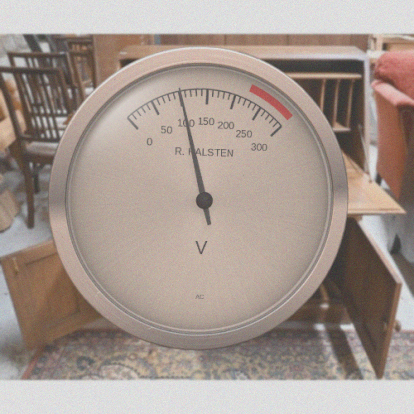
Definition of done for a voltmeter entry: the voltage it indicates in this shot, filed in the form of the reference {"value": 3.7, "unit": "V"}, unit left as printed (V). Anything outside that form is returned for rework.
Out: {"value": 100, "unit": "V"}
